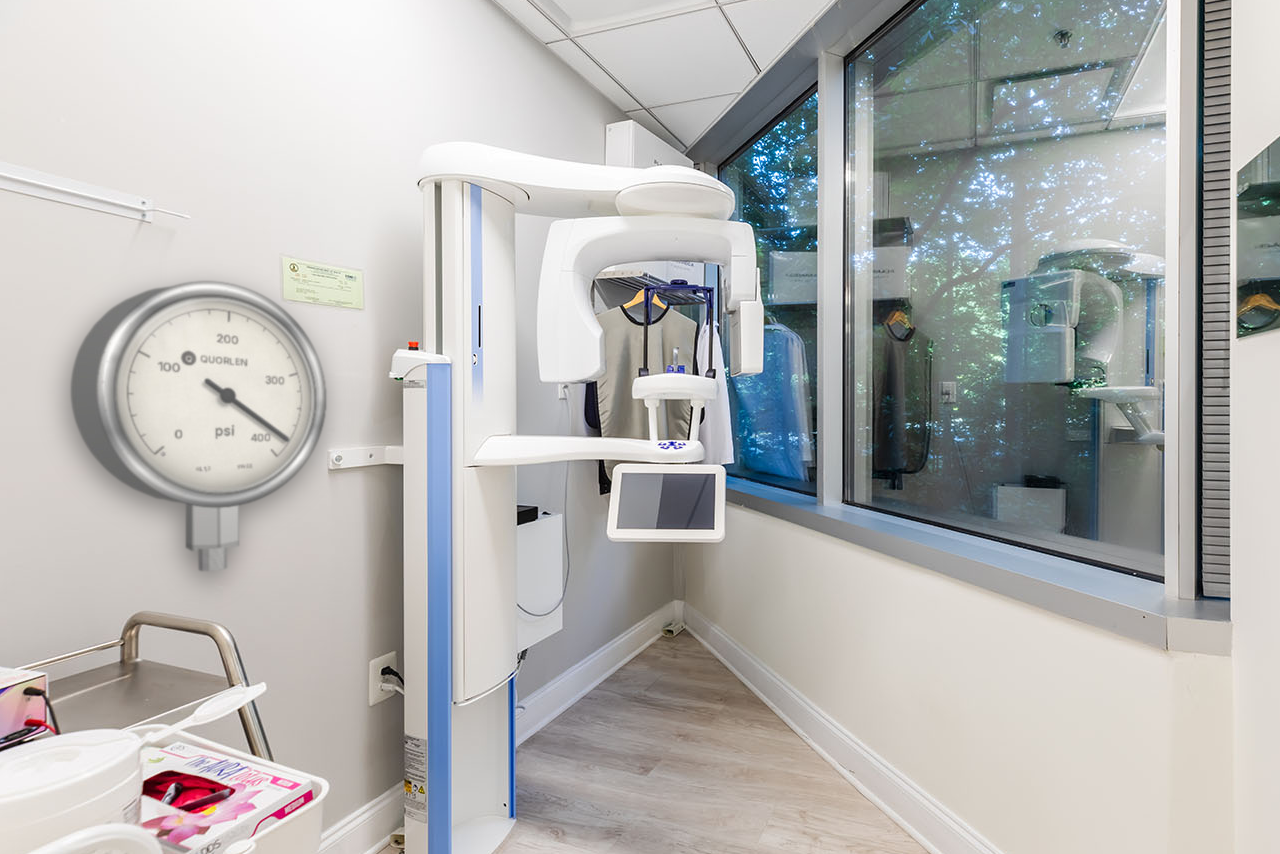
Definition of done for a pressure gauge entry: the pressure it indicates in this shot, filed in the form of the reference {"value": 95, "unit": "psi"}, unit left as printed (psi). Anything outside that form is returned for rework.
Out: {"value": 380, "unit": "psi"}
